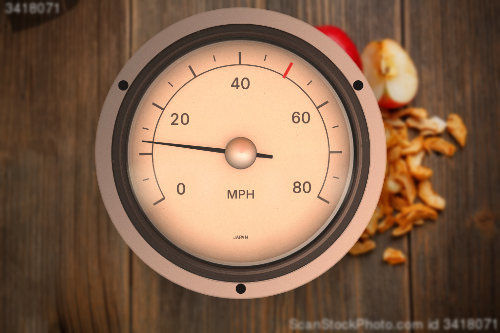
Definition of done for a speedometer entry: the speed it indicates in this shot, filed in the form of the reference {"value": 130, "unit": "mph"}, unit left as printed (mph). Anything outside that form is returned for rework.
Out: {"value": 12.5, "unit": "mph"}
